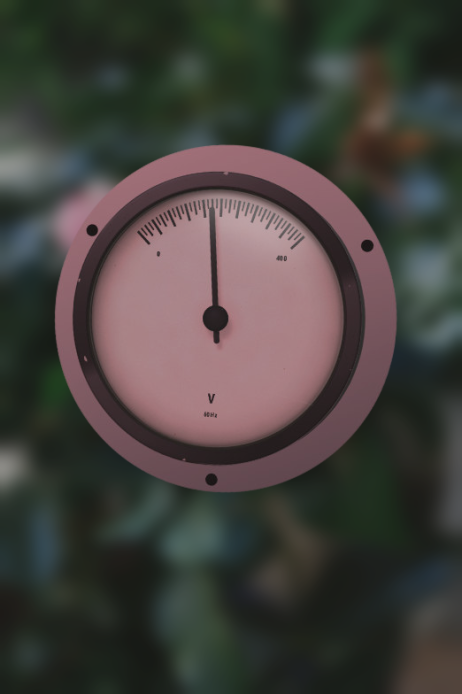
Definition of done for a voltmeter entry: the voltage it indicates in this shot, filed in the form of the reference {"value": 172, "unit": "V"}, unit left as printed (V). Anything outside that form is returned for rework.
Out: {"value": 180, "unit": "V"}
